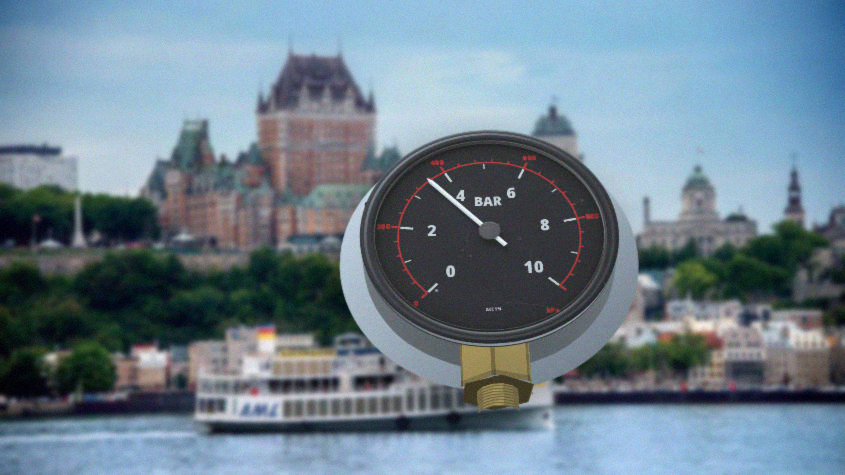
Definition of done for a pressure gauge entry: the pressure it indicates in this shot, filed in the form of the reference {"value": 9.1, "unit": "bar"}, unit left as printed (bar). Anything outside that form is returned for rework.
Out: {"value": 3.5, "unit": "bar"}
